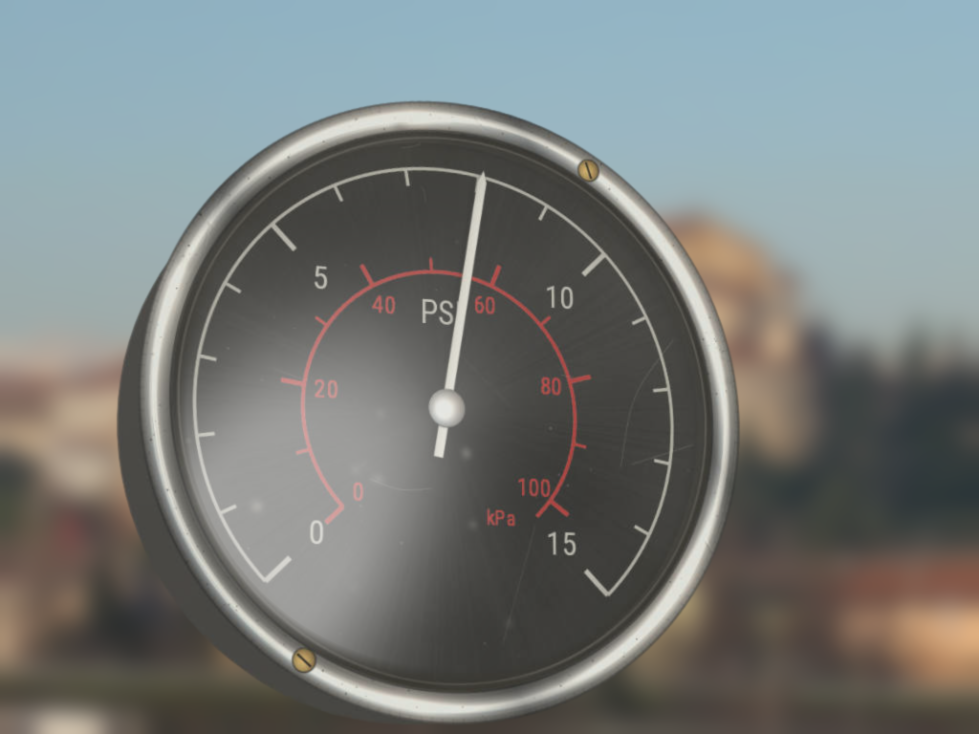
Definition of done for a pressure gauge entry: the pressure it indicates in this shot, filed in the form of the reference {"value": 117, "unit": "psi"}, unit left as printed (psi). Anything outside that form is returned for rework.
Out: {"value": 8, "unit": "psi"}
